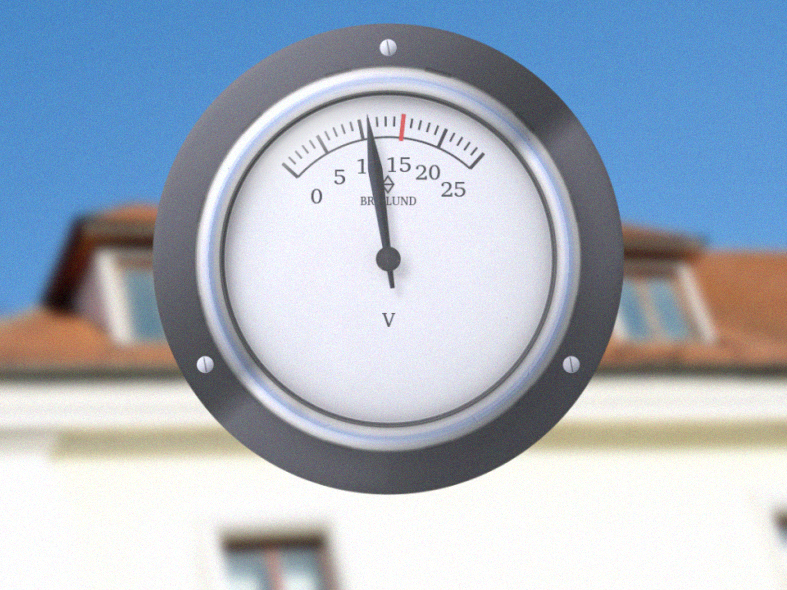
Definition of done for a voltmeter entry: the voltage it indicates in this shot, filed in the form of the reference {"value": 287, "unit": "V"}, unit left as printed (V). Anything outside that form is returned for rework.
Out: {"value": 11, "unit": "V"}
